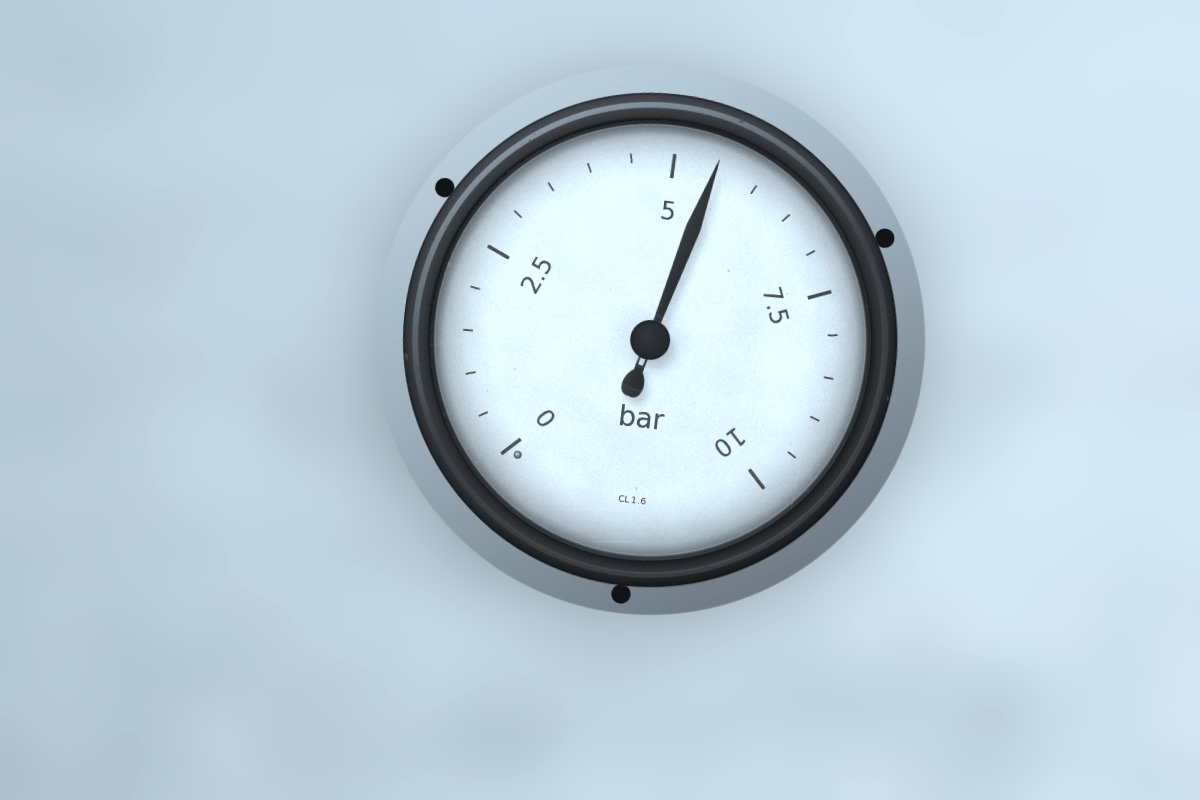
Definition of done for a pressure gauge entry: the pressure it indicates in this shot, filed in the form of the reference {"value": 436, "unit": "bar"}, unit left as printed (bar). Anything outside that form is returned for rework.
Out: {"value": 5.5, "unit": "bar"}
